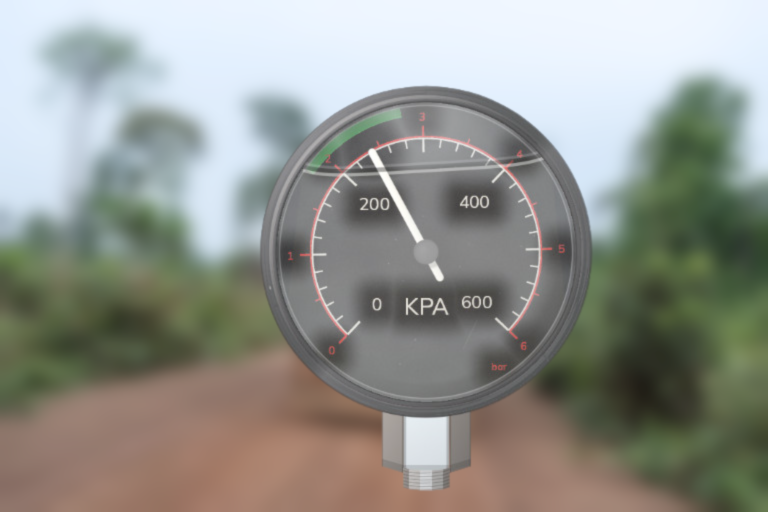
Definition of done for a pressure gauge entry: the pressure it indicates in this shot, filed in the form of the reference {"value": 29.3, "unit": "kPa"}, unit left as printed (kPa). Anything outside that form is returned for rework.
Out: {"value": 240, "unit": "kPa"}
